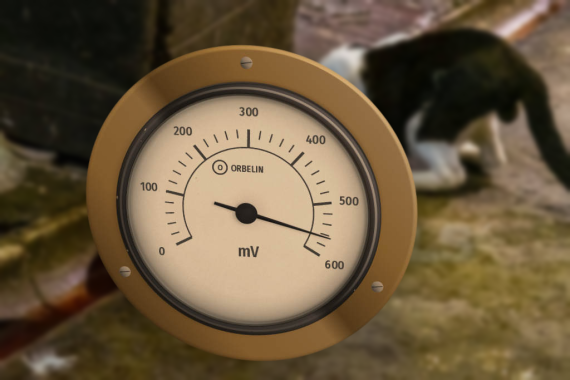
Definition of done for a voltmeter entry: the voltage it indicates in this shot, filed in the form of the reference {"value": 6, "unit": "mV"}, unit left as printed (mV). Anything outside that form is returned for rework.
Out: {"value": 560, "unit": "mV"}
